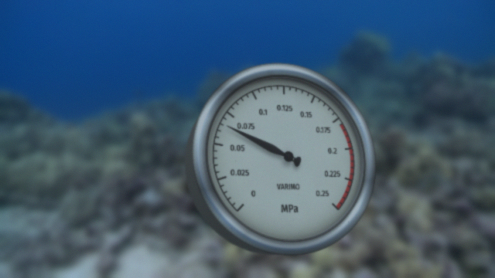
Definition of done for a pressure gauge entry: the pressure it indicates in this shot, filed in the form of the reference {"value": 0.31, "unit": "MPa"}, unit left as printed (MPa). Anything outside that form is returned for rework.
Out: {"value": 0.065, "unit": "MPa"}
